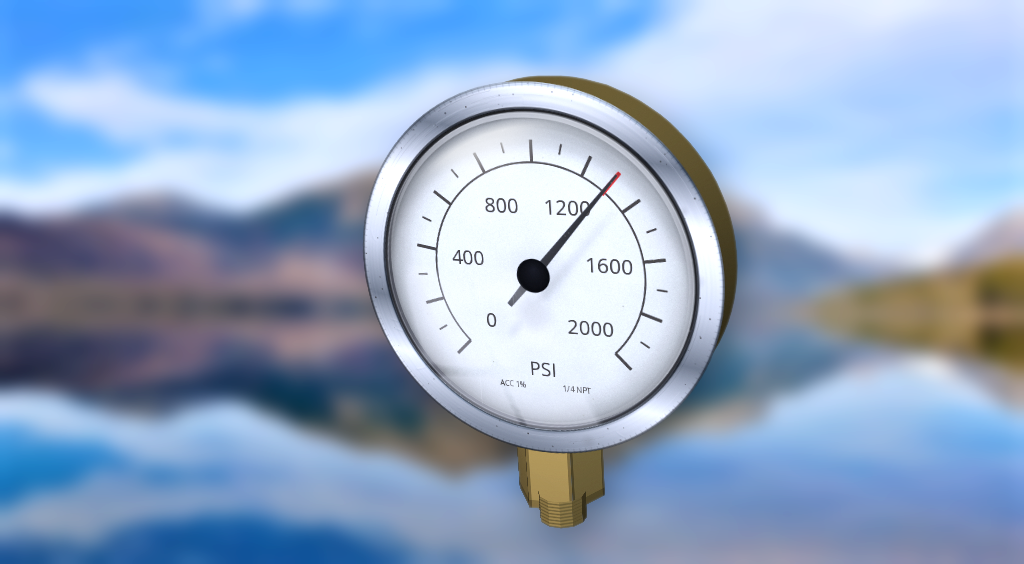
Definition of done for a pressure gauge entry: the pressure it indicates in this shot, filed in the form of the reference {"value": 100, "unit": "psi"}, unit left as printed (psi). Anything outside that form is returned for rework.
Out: {"value": 1300, "unit": "psi"}
